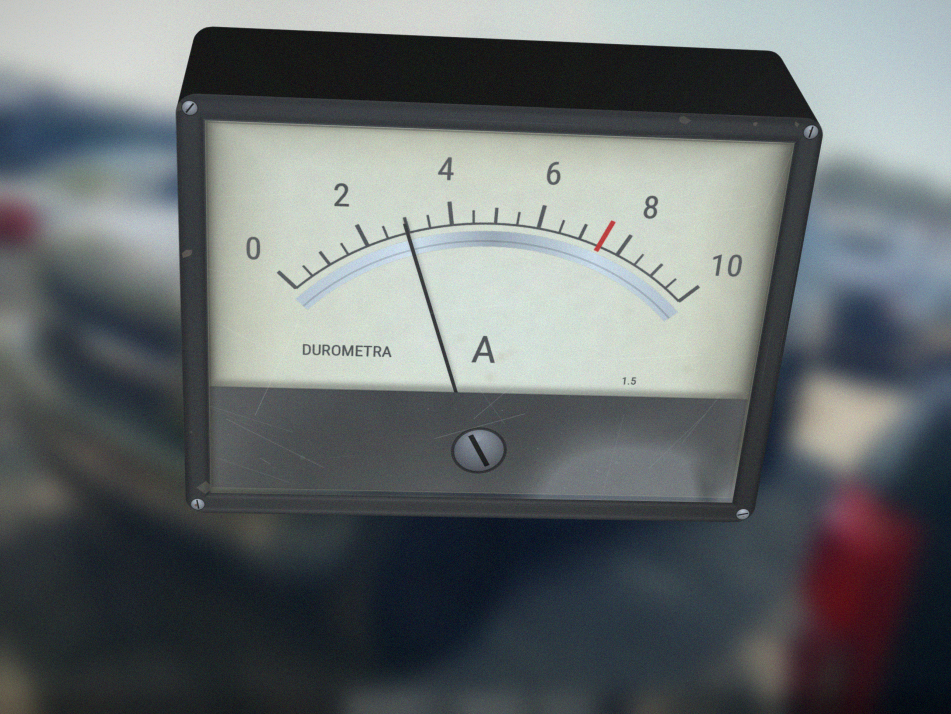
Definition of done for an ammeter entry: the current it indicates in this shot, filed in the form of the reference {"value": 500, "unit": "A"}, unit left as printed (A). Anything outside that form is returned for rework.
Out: {"value": 3, "unit": "A"}
